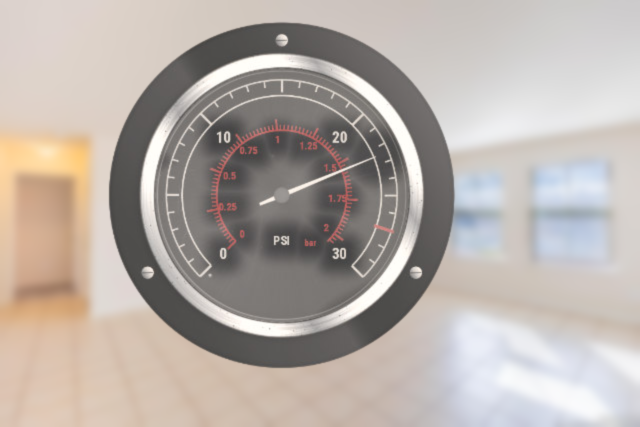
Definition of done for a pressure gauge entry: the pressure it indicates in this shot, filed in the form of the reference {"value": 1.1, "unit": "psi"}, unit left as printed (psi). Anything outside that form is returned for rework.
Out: {"value": 22.5, "unit": "psi"}
